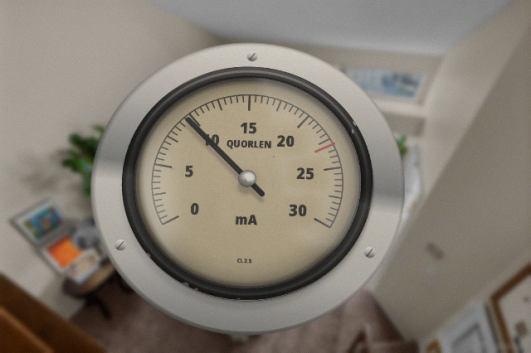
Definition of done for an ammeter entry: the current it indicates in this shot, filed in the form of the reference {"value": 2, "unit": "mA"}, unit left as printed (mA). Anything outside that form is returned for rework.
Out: {"value": 9.5, "unit": "mA"}
